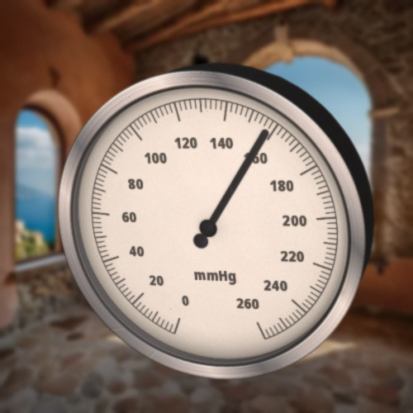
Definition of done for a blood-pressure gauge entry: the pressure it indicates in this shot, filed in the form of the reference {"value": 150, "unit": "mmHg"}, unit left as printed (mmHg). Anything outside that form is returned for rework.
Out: {"value": 158, "unit": "mmHg"}
